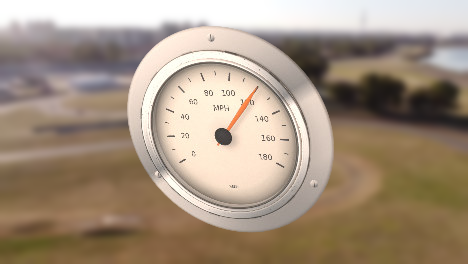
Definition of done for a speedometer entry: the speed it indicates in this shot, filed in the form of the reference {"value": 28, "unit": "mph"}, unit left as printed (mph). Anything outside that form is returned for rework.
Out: {"value": 120, "unit": "mph"}
